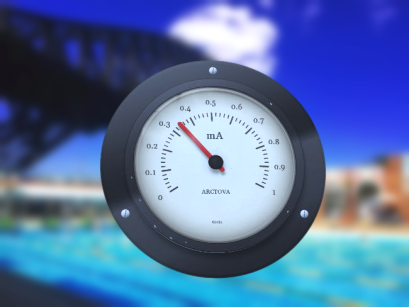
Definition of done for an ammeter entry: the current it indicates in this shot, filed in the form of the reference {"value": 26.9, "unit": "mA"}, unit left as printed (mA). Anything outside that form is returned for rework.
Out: {"value": 0.34, "unit": "mA"}
